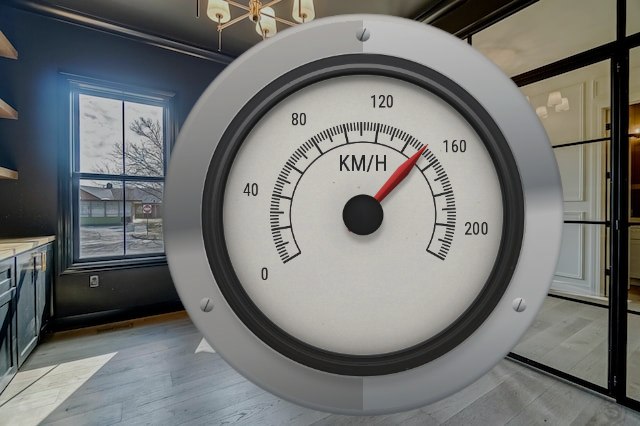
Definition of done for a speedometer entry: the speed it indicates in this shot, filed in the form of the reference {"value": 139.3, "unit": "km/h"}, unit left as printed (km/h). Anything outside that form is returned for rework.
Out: {"value": 150, "unit": "km/h"}
